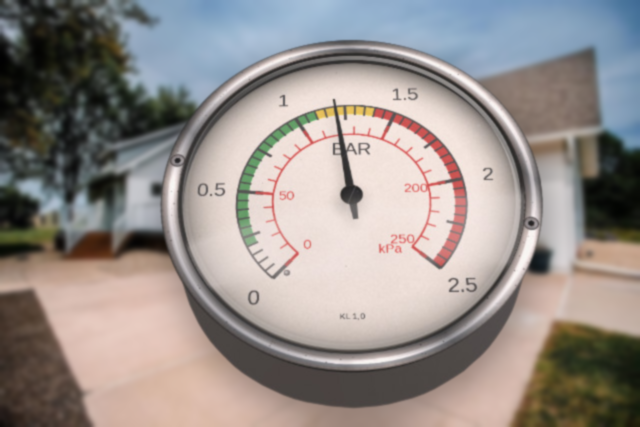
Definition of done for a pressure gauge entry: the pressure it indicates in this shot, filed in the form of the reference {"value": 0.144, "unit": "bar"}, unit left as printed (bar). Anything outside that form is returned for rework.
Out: {"value": 1.2, "unit": "bar"}
